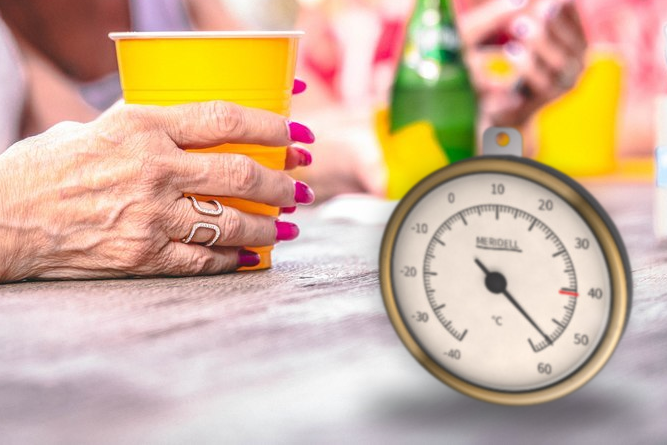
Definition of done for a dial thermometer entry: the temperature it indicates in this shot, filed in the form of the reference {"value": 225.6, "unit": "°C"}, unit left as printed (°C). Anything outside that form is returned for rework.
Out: {"value": 55, "unit": "°C"}
